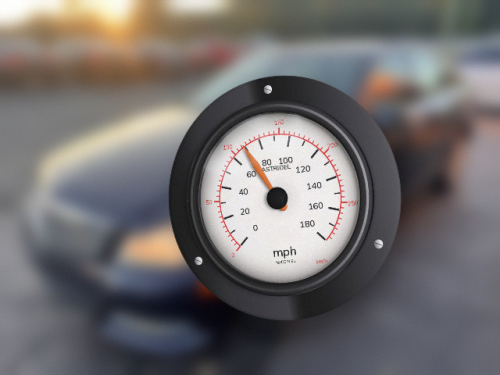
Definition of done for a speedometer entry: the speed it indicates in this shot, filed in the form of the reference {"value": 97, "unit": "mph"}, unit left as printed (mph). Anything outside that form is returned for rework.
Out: {"value": 70, "unit": "mph"}
